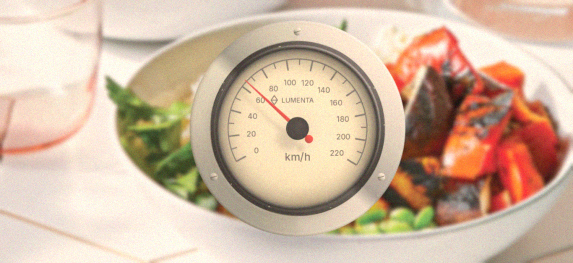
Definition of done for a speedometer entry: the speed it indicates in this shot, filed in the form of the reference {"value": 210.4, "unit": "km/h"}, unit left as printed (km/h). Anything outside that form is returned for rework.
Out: {"value": 65, "unit": "km/h"}
